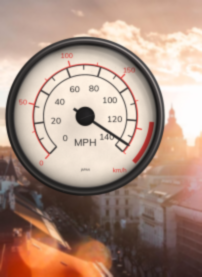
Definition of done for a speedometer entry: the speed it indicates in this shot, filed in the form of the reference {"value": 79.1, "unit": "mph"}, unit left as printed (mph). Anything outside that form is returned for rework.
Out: {"value": 135, "unit": "mph"}
